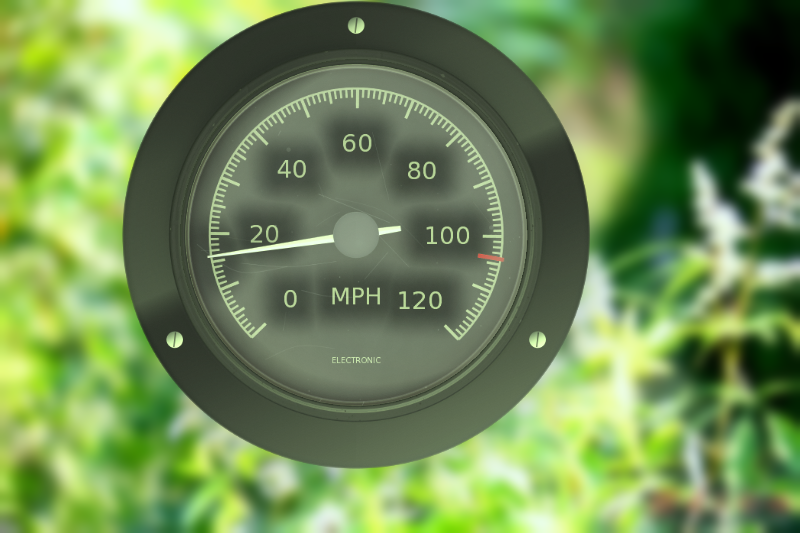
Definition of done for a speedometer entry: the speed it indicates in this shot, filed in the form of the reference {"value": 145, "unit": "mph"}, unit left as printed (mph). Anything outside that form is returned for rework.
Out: {"value": 16, "unit": "mph"}
